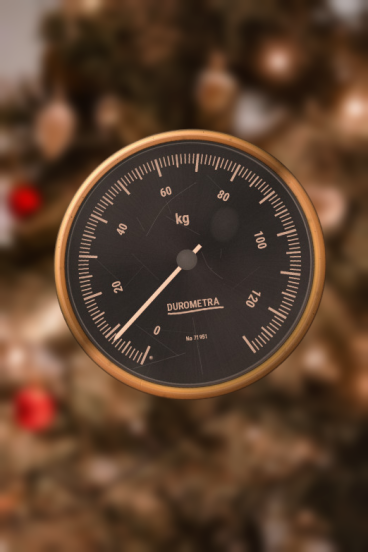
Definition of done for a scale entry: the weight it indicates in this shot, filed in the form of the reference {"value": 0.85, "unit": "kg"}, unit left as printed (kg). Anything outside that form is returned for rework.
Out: {"value": 8, "unit": "kg"}
